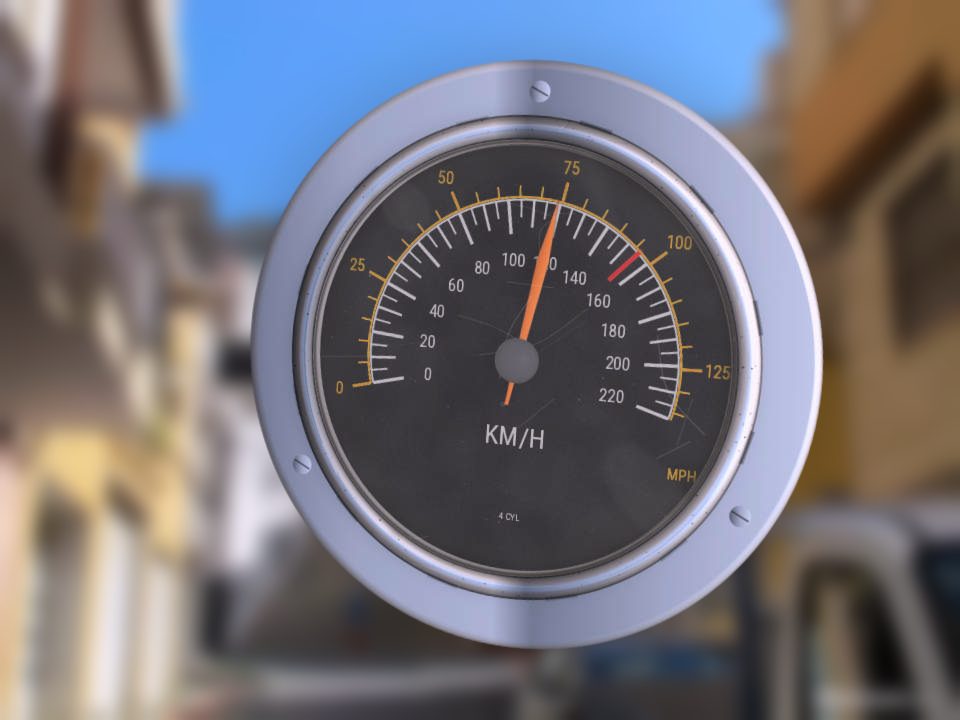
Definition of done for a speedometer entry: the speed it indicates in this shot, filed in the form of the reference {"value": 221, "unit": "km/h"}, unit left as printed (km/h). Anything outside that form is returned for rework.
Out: {"value": 120, "unit": "km/h"}
